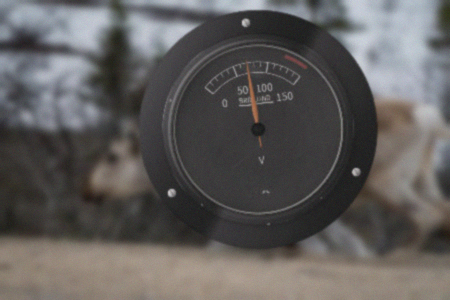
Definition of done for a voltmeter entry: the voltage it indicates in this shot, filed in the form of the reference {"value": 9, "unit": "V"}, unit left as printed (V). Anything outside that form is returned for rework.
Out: {"value": 70, "unit": "V"}
